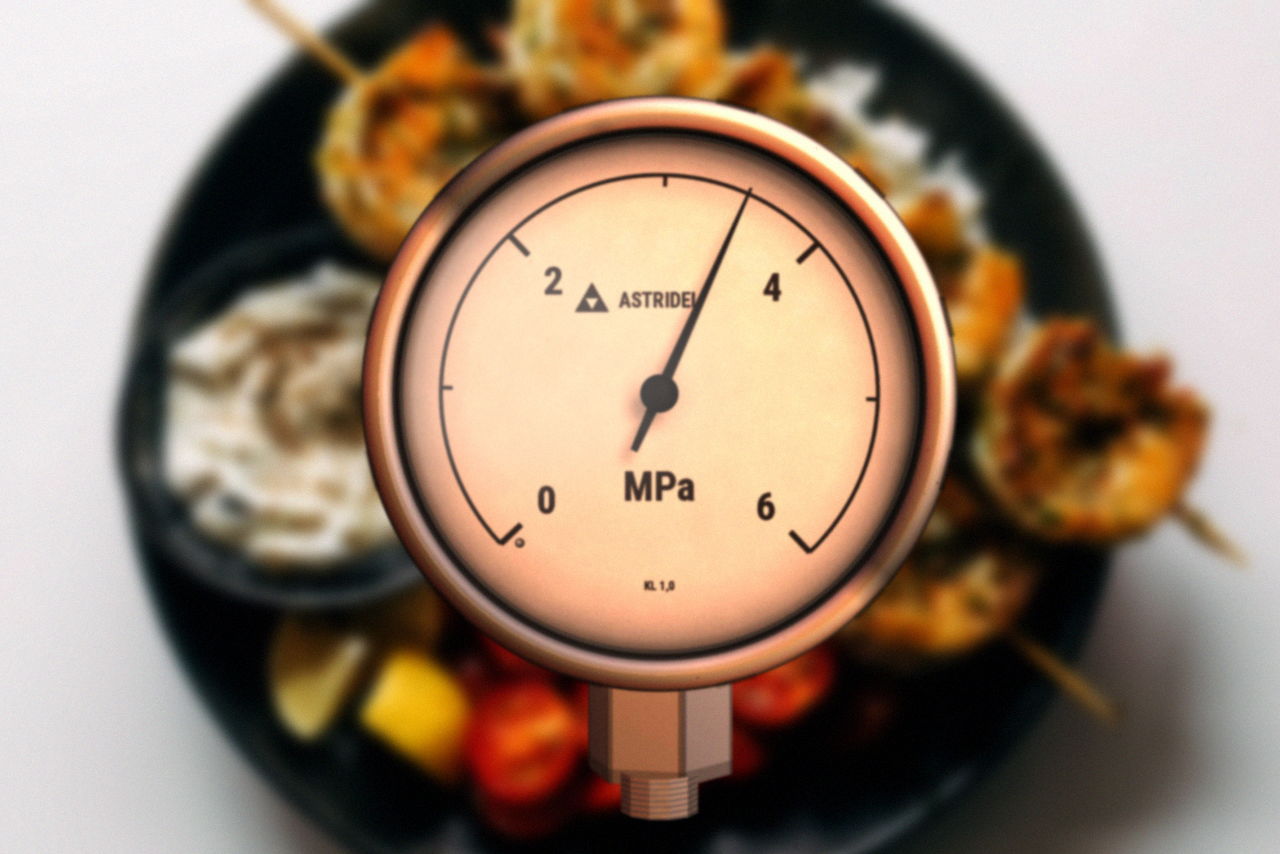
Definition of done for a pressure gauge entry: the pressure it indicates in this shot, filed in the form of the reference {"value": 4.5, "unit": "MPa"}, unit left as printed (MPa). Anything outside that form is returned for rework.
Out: {"value": 3.5, "unit": "MPa"}
